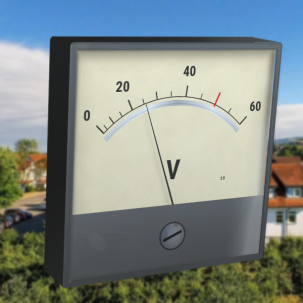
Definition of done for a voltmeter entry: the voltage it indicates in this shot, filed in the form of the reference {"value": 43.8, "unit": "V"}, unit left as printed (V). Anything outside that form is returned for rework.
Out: {"value": 25, "unit": "V"}
